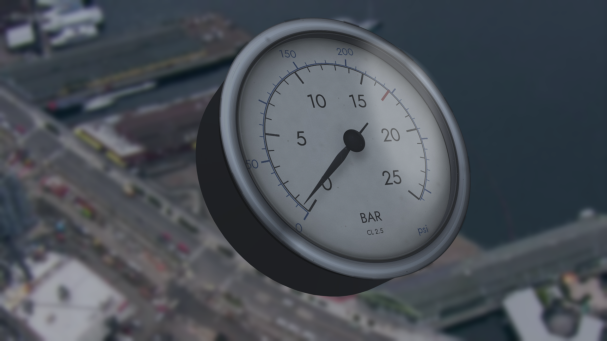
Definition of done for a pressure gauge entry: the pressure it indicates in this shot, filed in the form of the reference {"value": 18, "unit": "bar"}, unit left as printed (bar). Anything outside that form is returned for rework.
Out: {"value": 0.5, "unit": "bar"}
